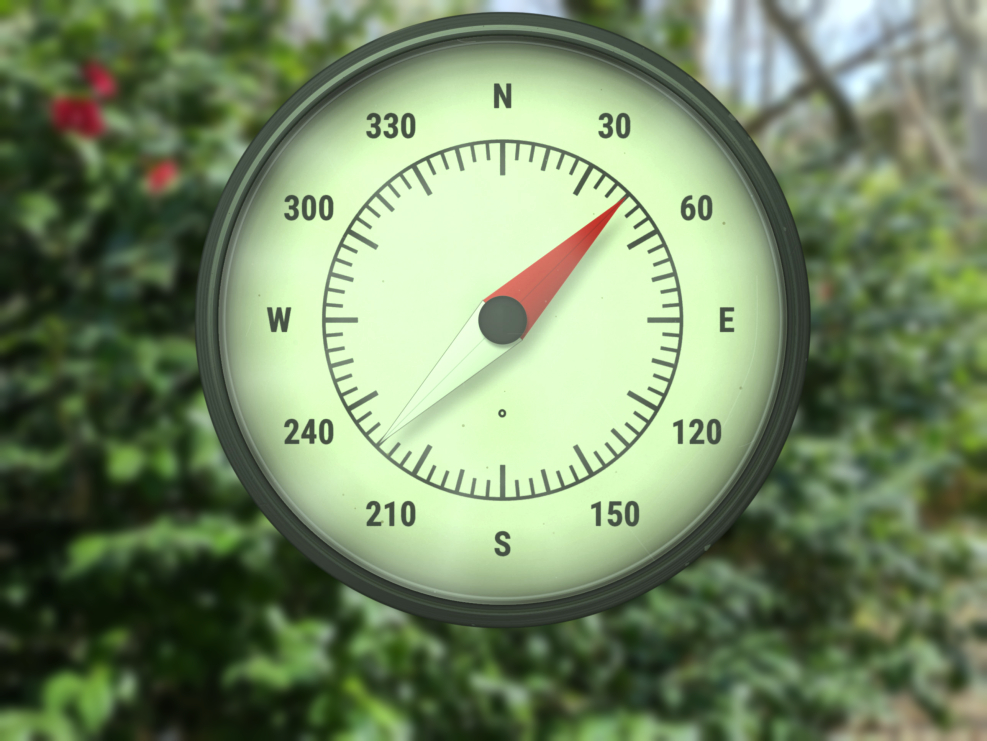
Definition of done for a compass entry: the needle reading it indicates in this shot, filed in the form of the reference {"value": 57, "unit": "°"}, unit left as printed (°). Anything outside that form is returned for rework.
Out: {"value": 45, "unit": "°"}
